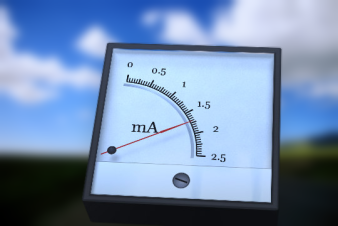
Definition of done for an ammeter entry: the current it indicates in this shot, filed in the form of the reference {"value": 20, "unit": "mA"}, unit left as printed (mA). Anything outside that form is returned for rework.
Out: {"value": 1.75, "unit": "mA"}
